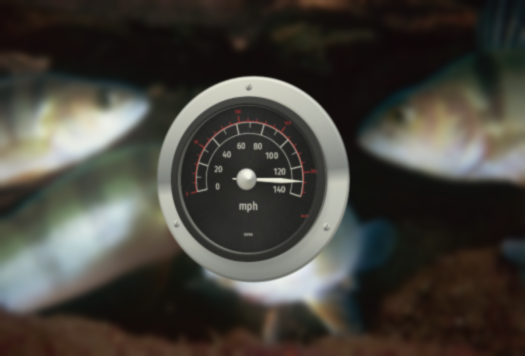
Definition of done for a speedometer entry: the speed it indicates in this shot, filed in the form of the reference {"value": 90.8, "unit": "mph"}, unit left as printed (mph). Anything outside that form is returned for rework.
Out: {"value": 130, "unit": "mph"}
